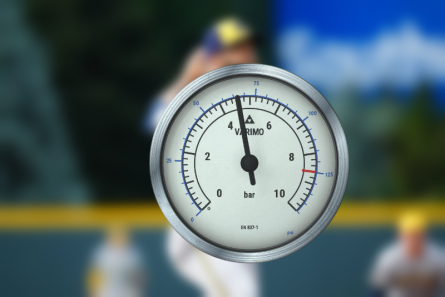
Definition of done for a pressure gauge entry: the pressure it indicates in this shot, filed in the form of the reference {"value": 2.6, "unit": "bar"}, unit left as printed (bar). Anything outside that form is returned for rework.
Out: {"value": 4.6, "unit": "bar"}
